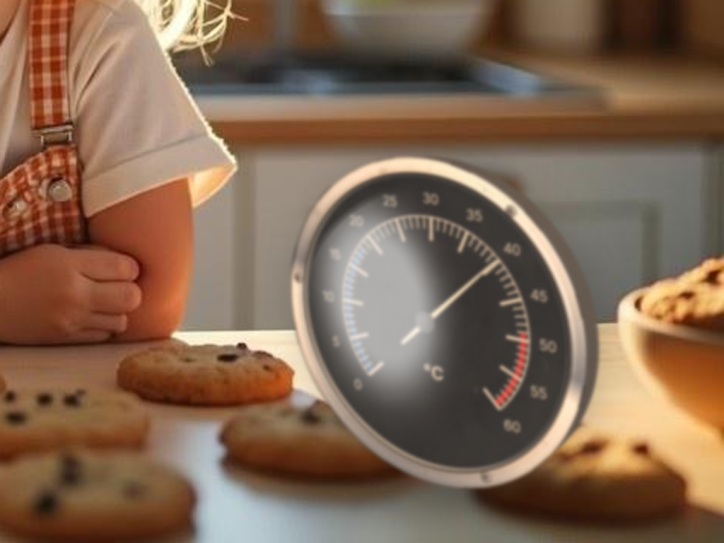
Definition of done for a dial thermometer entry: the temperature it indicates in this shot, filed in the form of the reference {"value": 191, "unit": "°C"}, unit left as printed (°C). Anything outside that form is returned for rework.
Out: {"value": 40, "unit": "°C"}
